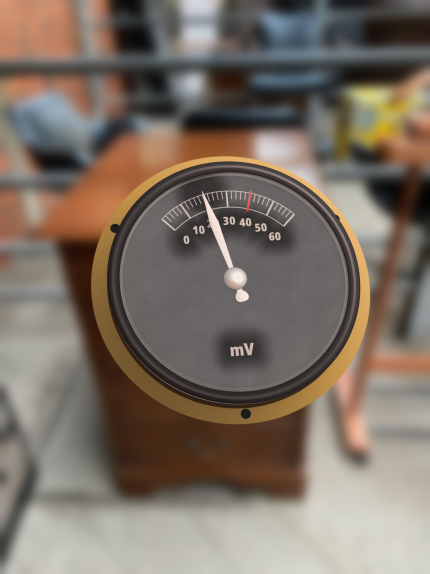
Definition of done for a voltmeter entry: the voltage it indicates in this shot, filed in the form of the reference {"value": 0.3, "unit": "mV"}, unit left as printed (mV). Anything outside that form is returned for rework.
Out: {"value": 20, "unit": "mV"}
